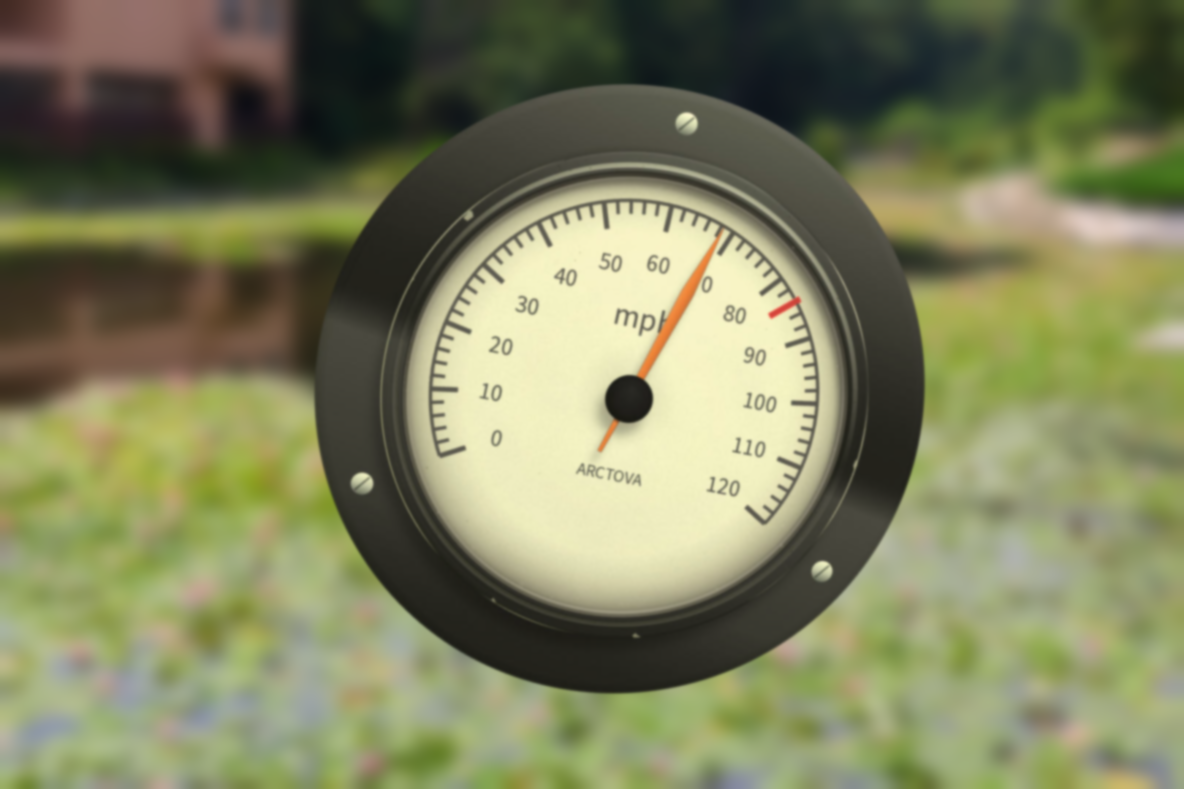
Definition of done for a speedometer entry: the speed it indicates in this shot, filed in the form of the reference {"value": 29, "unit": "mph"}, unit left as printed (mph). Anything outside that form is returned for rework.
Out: {"value": 68, "unit": "mph"}
